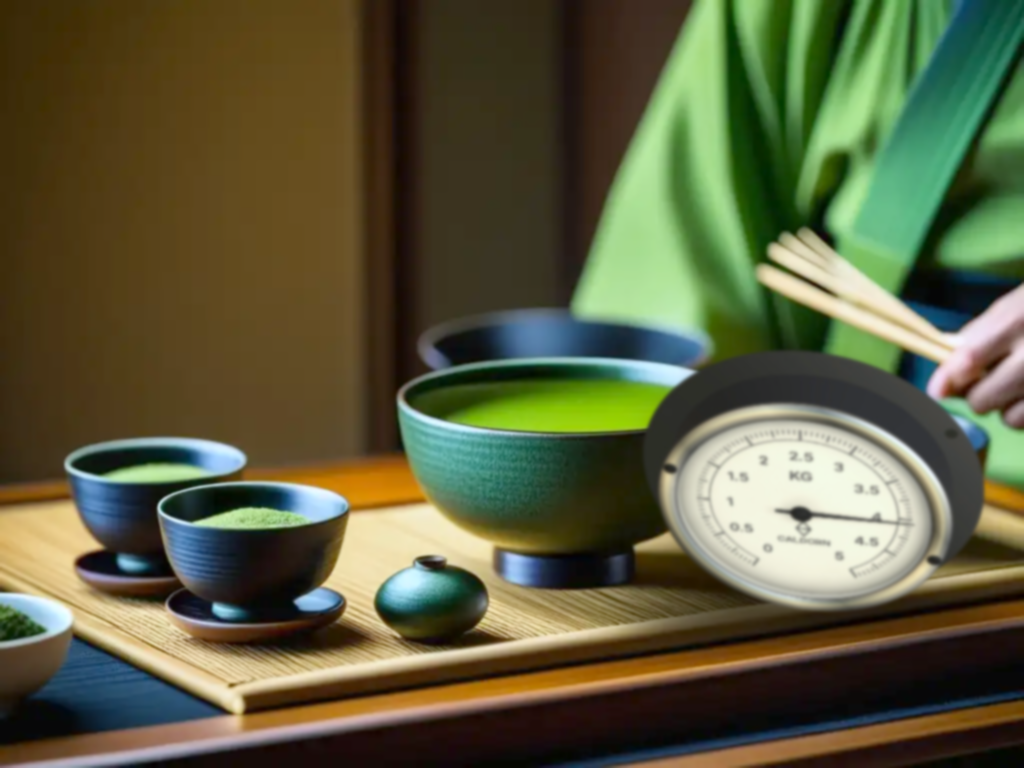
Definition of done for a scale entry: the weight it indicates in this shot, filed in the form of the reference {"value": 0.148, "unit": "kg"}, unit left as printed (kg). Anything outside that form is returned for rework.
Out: {"value": 4, "unit": "kg"}
